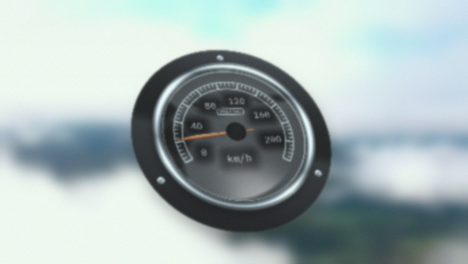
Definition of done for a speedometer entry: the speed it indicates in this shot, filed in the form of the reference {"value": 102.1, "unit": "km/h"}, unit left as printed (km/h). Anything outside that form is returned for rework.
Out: {"value": 20, "unit": "km/h"}
